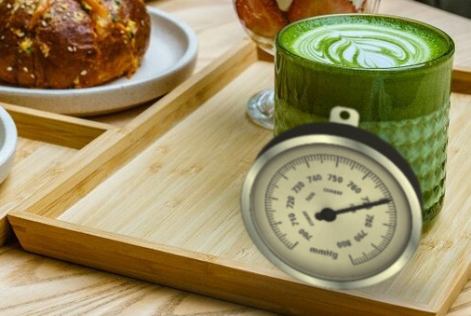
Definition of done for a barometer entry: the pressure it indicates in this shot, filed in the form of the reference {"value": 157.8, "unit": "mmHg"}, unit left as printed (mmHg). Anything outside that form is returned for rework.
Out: {"value": 770, "unit": "mmHg"}
